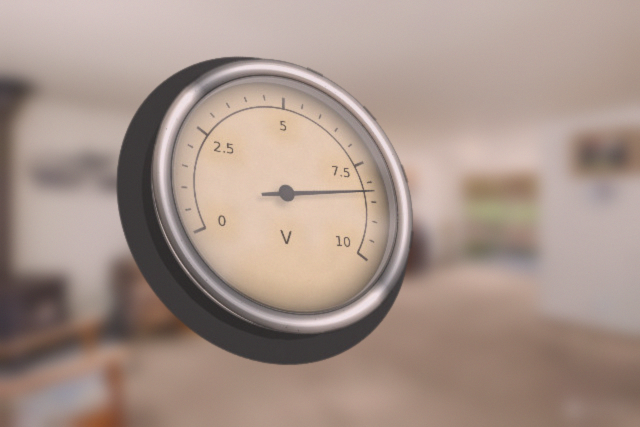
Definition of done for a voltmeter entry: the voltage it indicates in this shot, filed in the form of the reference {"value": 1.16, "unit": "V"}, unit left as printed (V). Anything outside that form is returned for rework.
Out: {"value": 8.25, "unit": "V"}
